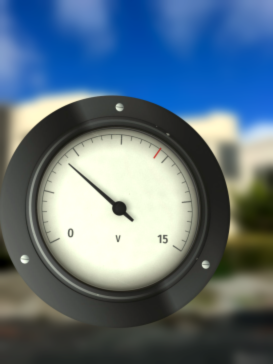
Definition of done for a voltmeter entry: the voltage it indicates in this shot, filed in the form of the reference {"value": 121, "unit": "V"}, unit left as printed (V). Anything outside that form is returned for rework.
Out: {"value": 4.25, "unit": "V"}
